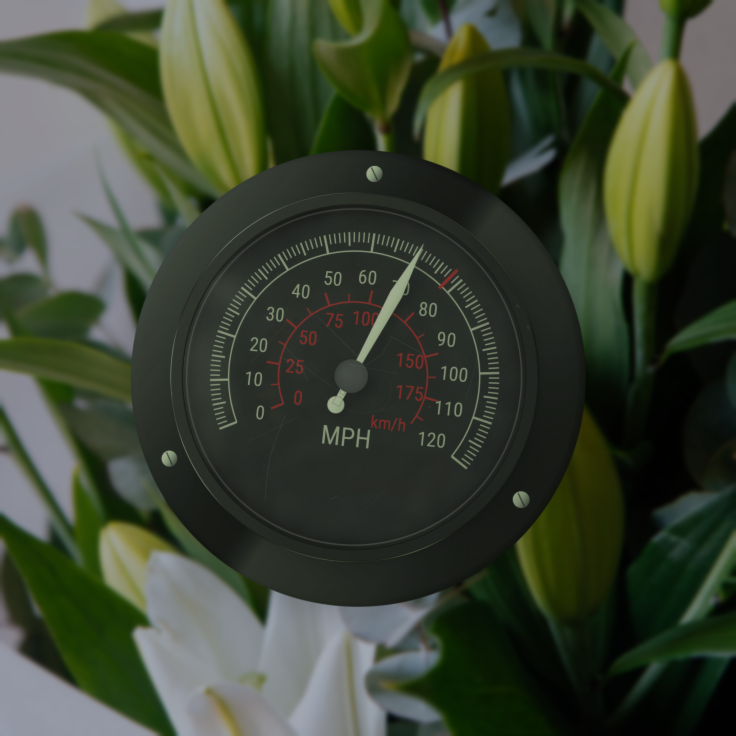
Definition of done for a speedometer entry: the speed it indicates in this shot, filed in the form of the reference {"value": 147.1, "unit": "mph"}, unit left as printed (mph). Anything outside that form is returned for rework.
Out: {"value": 70, "unit": "mph"}
